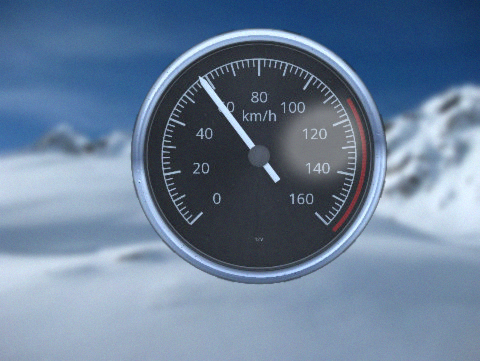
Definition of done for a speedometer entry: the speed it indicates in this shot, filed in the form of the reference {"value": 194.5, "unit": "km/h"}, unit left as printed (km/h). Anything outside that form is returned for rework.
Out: {"value": 58, "unit": "km/h"}
